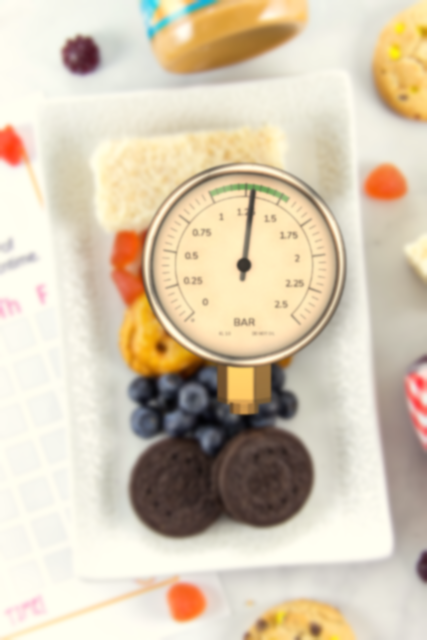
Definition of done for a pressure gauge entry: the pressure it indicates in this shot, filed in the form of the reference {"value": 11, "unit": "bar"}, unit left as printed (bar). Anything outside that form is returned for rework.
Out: {"value": 1.3, "unit": "bar"}
